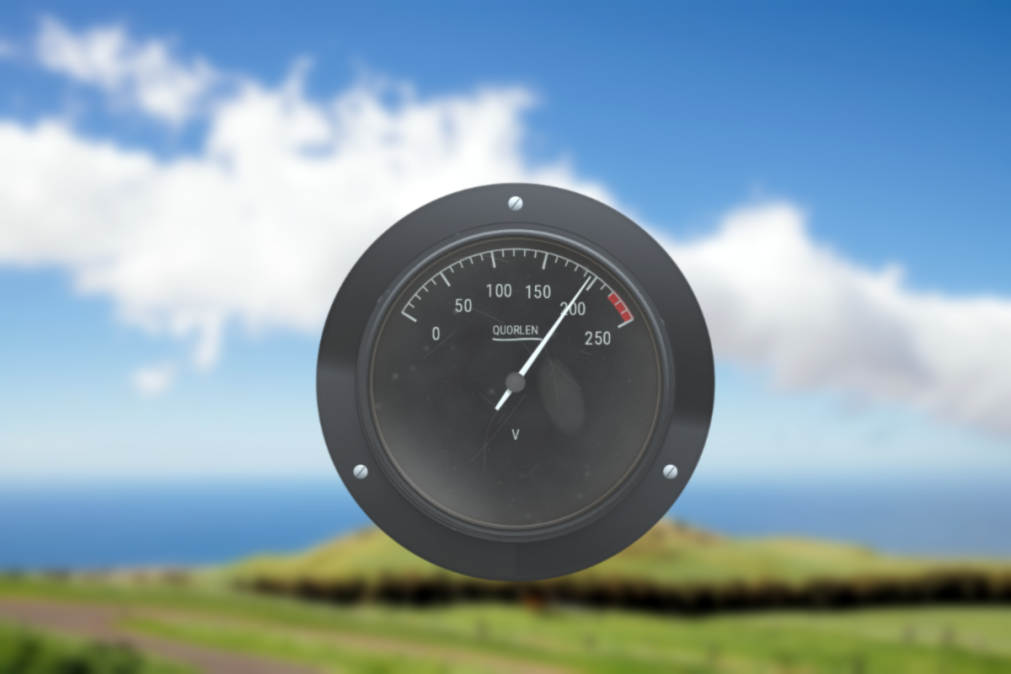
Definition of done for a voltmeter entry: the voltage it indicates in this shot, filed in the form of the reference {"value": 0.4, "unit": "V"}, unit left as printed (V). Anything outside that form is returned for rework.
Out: {"value": 195, "unit": "V"}
